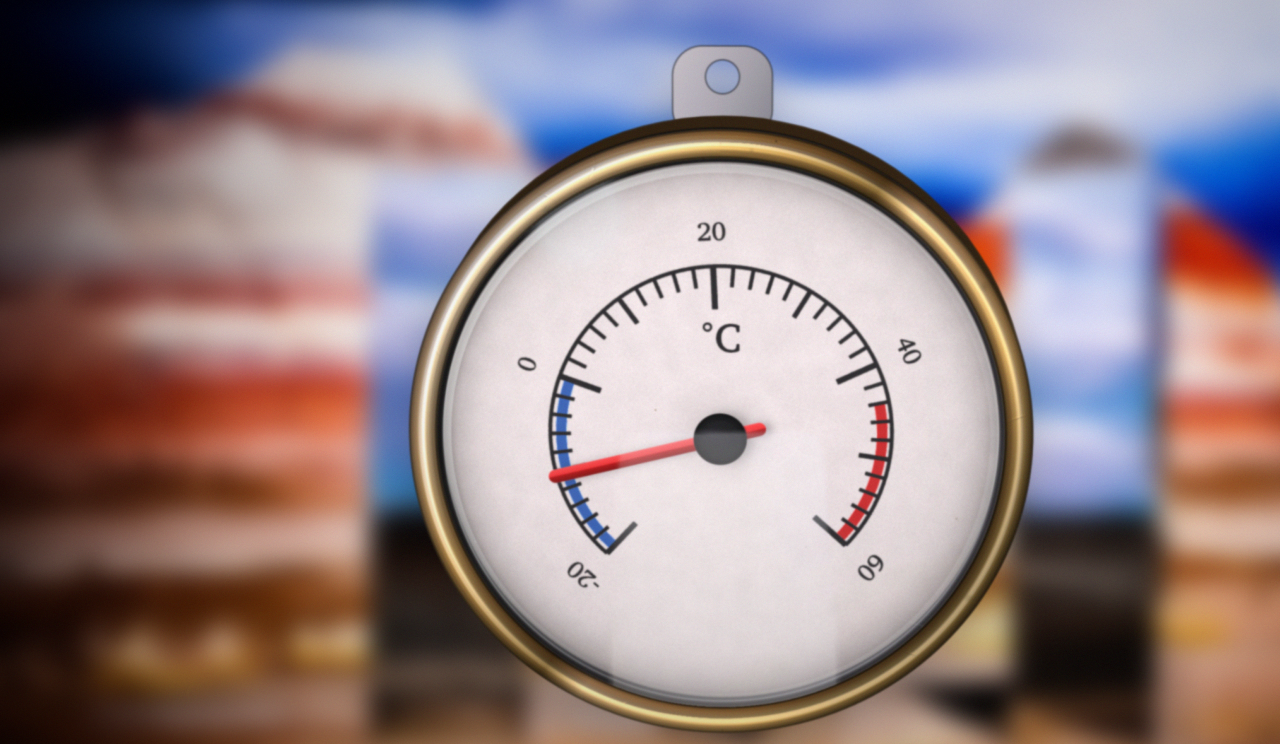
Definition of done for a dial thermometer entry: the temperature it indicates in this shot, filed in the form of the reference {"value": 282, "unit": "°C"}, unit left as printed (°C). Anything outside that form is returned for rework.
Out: {"value": -10, "unit": "°C"}
